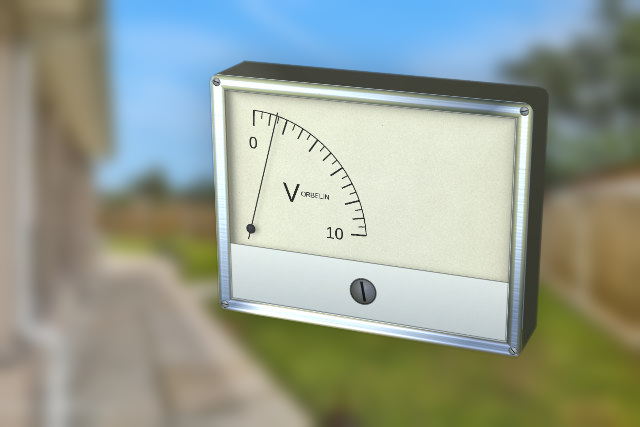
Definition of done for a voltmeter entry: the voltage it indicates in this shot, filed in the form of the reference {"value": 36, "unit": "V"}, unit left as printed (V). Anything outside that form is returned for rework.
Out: {"value": 1.5, "unit": "V"}
